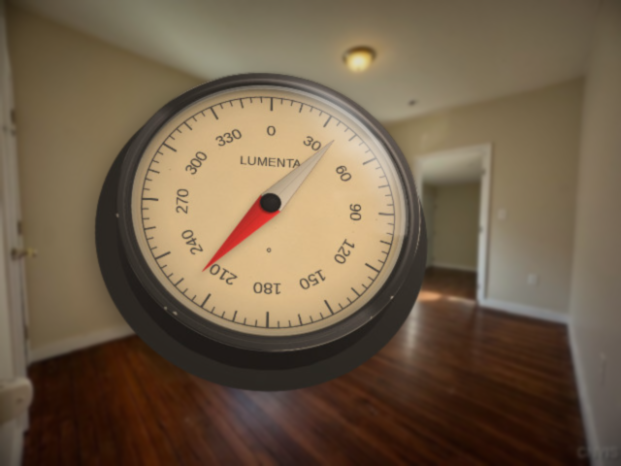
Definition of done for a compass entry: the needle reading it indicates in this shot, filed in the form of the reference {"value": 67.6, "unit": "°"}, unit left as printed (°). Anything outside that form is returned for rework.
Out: {"value": 220, "unit": "°"}
